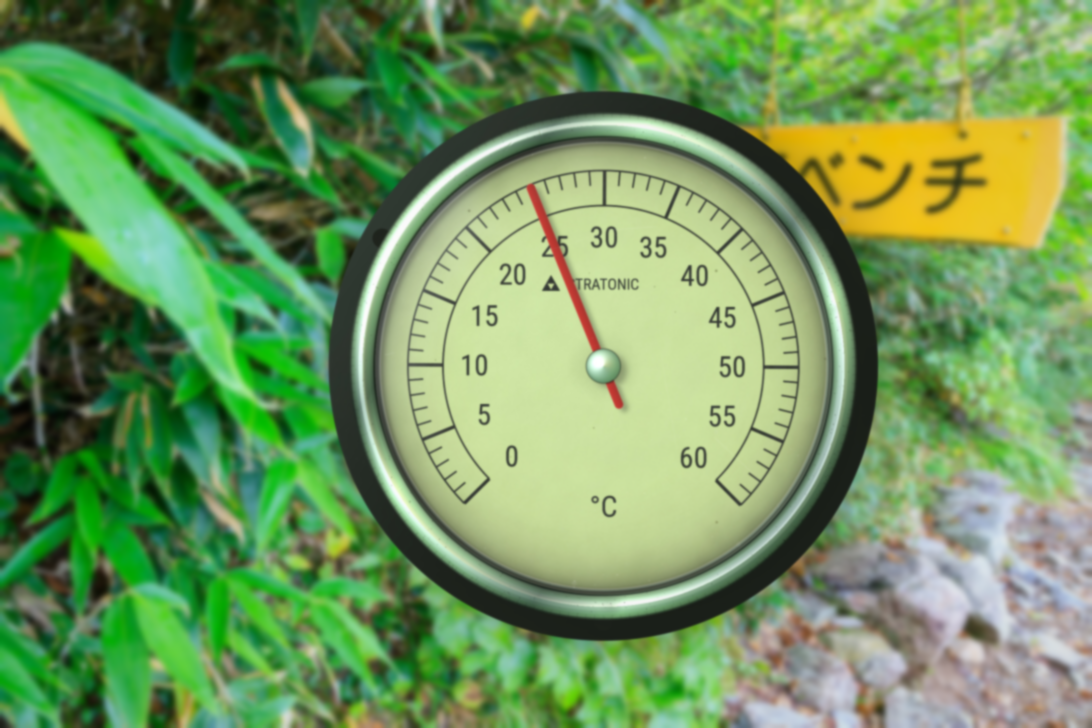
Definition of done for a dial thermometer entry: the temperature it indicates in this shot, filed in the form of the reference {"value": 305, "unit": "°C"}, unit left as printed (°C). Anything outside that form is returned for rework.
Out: {"value": 25, "unit": "°C"}
